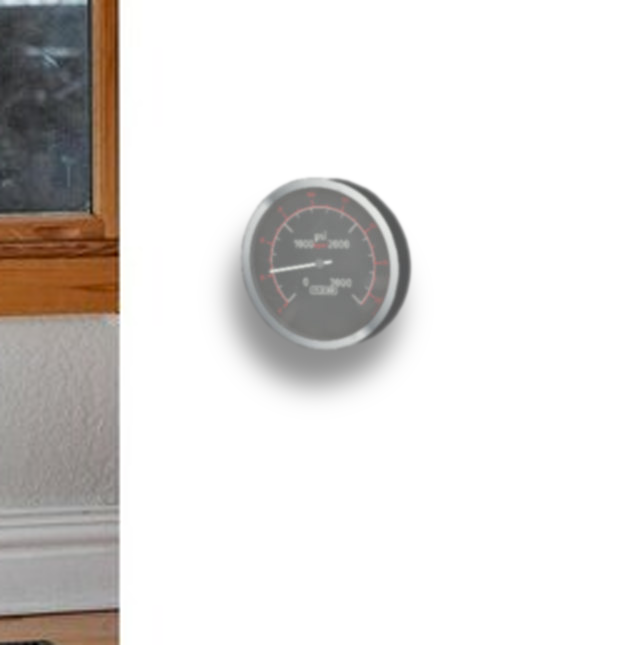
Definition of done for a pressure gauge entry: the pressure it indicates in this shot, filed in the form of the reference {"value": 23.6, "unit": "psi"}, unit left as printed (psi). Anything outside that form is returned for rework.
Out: {"value": 400, "unit": "psi"}
